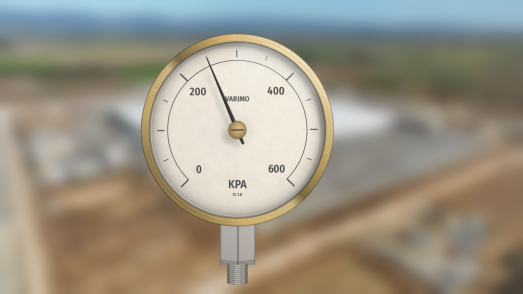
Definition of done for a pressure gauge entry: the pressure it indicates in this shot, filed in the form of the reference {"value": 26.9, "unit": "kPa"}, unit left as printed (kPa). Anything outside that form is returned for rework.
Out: {"value": 250, "unit": "kPa"}
